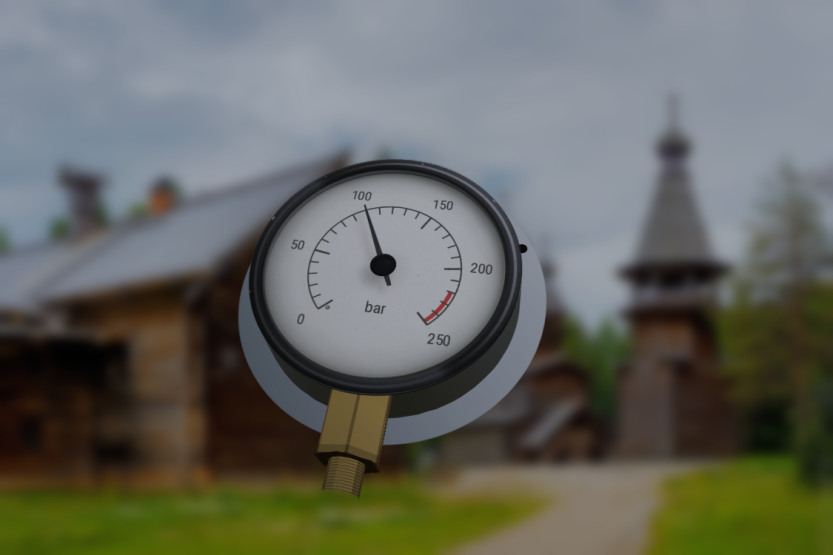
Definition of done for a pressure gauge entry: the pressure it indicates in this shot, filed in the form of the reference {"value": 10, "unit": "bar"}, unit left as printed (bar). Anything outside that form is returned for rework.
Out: {"value": 100, "unit": "bar"}
